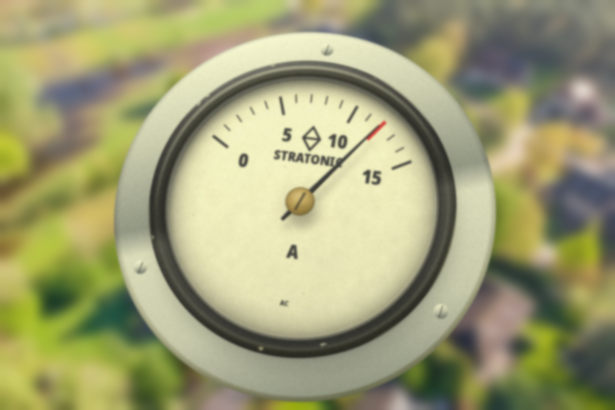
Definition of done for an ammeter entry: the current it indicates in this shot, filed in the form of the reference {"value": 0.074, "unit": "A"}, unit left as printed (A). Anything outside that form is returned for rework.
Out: {"value": 12, "unit": "A"}
